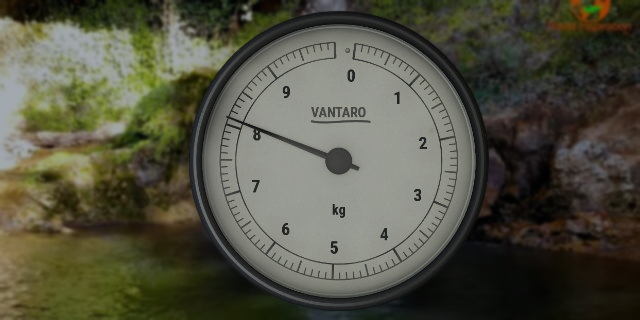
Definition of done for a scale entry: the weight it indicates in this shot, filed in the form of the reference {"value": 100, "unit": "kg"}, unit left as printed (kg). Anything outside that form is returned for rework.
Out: {"value": 8.1, "unit": "kg"}
